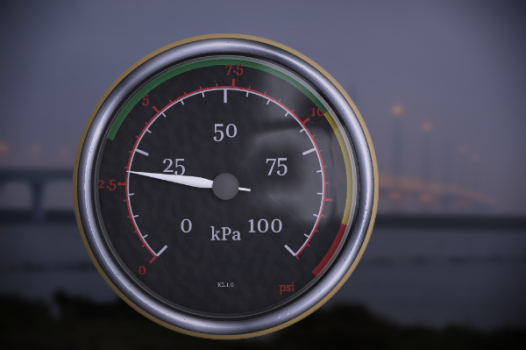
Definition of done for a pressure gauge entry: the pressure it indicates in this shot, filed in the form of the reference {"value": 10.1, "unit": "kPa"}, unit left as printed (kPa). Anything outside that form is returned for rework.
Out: {"value": 20, "unit": "kPa"}
